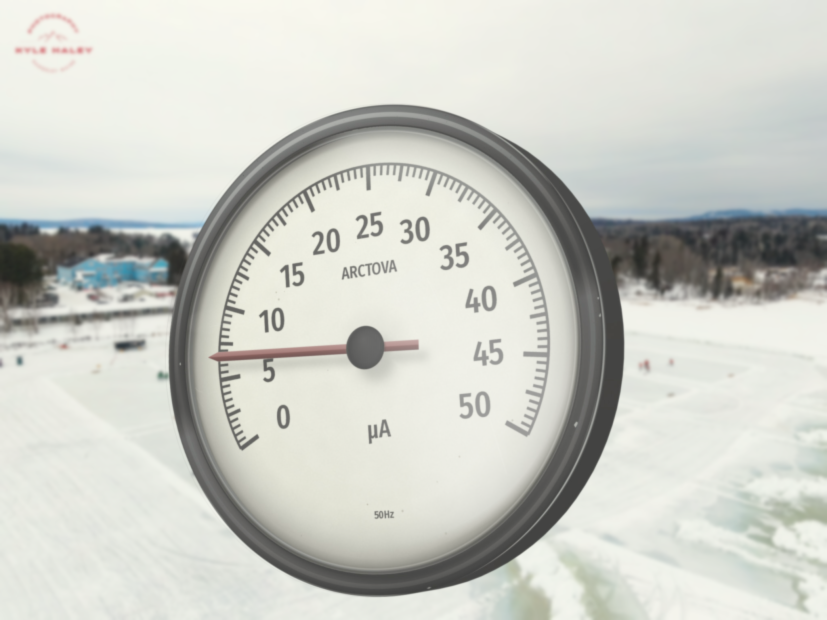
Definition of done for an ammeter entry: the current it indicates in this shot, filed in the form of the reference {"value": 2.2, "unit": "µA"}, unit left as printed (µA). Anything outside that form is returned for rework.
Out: {"value": 6.5, "unit": "µA"}
